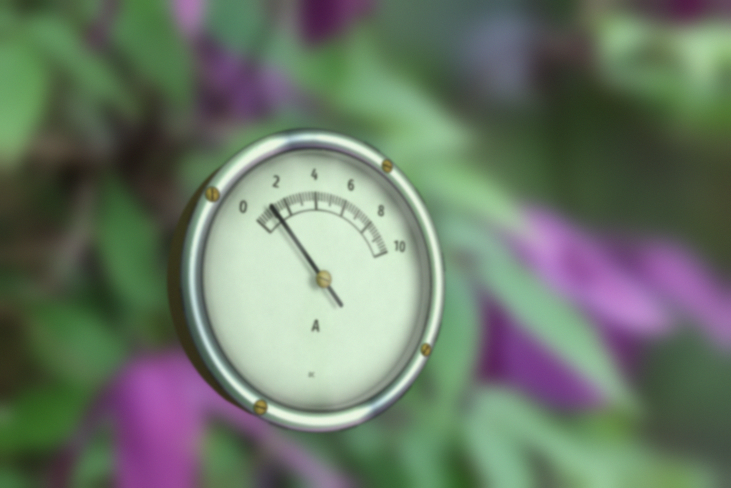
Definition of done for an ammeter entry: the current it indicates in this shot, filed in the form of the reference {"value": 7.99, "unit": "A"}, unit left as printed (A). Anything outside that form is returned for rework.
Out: {"value": 1, "unit": "A"}
